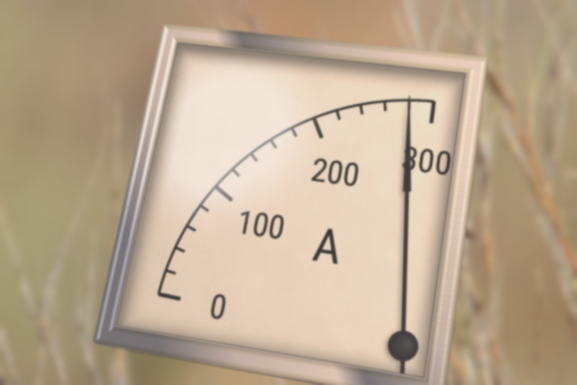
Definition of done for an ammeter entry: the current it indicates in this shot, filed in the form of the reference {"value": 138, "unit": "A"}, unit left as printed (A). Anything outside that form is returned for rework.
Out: {"value": 280, "unit": "A"}
